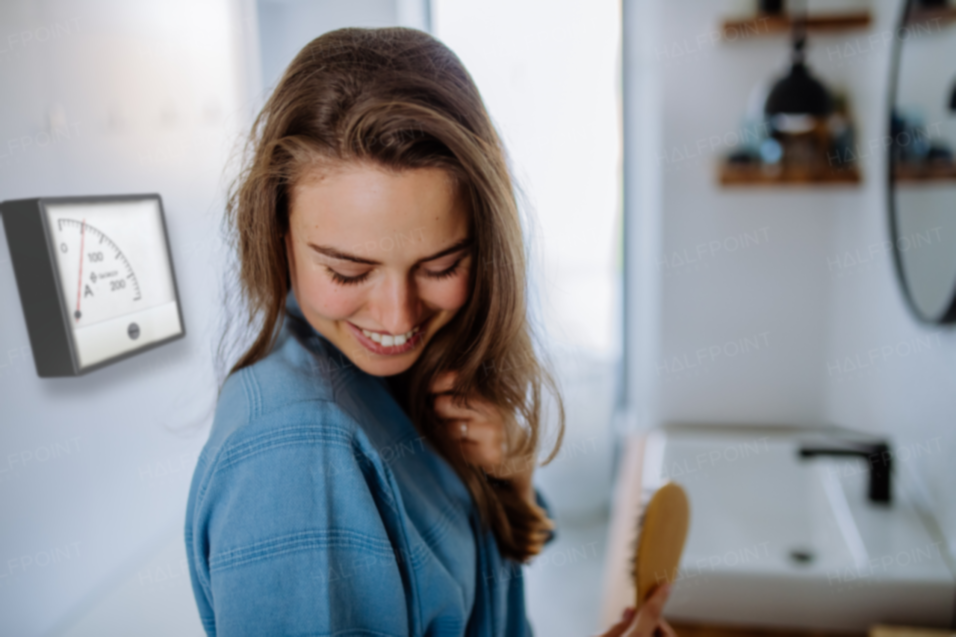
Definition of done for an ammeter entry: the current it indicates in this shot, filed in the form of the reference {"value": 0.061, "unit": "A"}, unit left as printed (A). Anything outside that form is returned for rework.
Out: {"value": 50, "unit": "A"}
